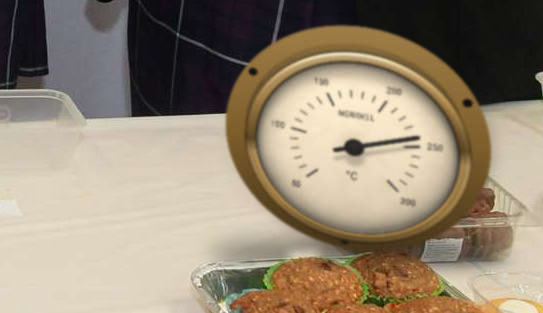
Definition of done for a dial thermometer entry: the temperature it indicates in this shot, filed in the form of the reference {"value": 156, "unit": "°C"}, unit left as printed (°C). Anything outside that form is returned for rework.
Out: {"value": 240, "unit": "°C"}
